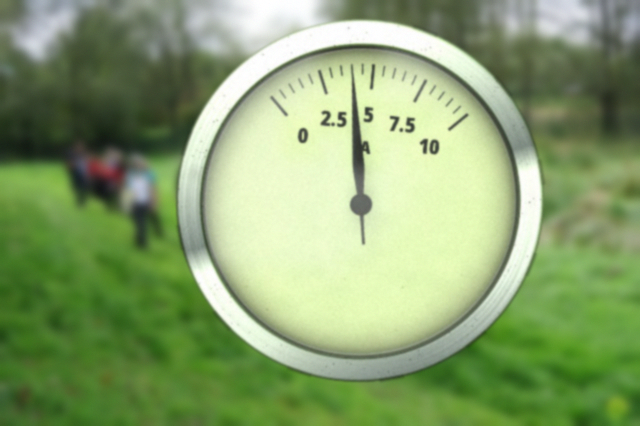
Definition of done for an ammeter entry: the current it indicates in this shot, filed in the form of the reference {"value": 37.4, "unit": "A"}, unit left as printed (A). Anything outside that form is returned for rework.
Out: {"value": 4, "unit": "A"}
